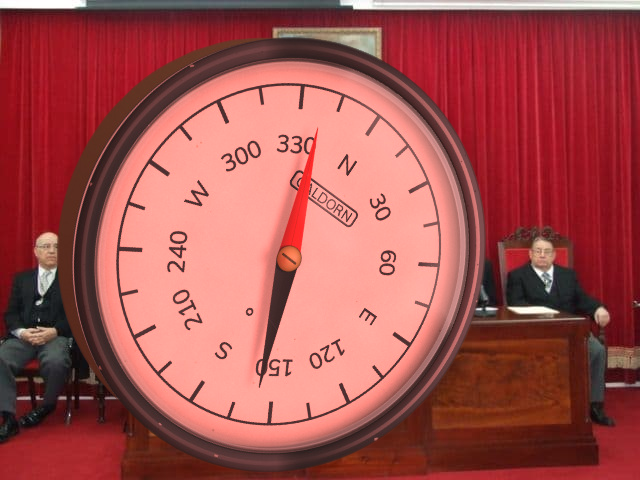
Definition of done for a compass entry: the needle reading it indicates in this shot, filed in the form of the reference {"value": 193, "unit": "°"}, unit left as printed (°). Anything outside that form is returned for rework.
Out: {"value": 337.5, "unit": "°"}
